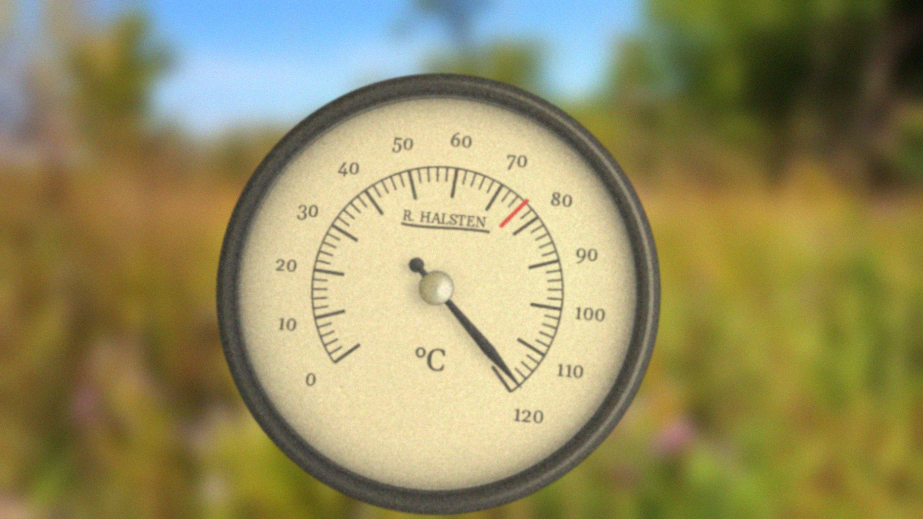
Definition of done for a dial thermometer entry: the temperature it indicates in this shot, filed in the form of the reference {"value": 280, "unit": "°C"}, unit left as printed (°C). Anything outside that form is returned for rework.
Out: {"value": 118, "unit": "°C"}
